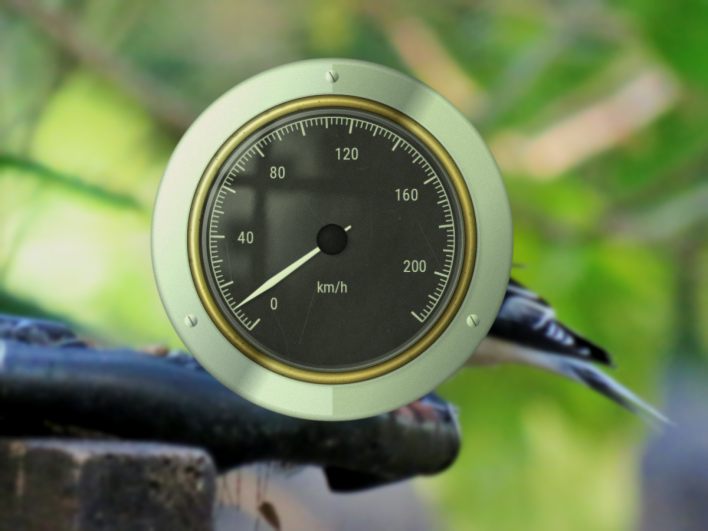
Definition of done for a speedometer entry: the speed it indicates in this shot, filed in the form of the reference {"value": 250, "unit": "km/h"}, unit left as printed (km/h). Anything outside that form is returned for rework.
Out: {"value": 10, "unit": "km/h"}
